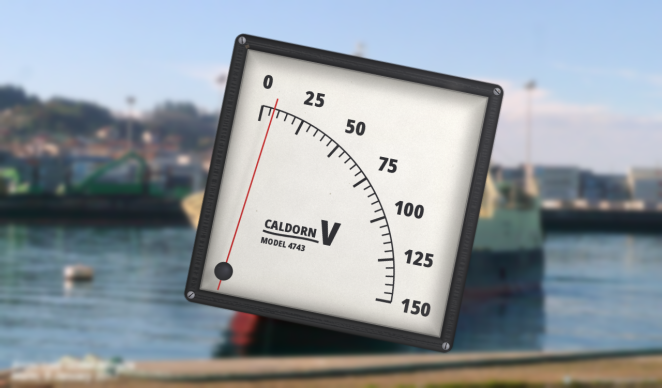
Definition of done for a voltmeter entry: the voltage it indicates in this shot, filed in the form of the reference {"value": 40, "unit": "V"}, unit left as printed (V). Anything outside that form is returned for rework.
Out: {"value": 7.5, "unit": "V"}
